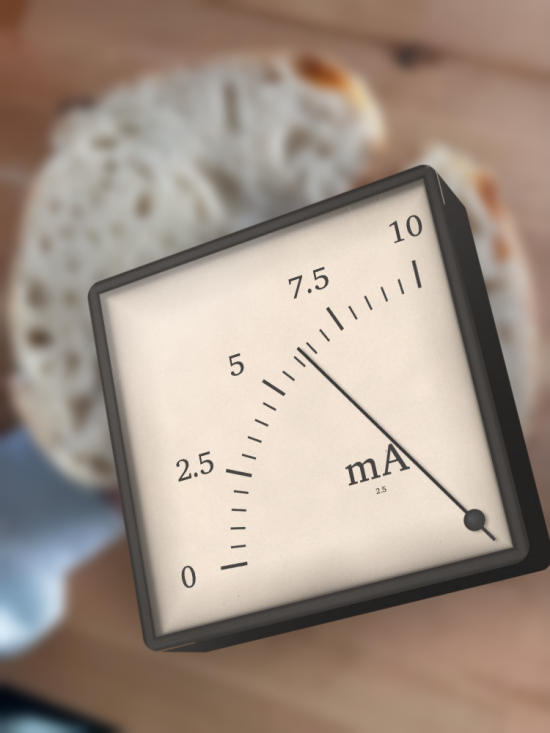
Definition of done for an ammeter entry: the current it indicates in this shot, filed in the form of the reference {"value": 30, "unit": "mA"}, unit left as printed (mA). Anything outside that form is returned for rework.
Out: {"value": 6.25, "unit": "mA"}
